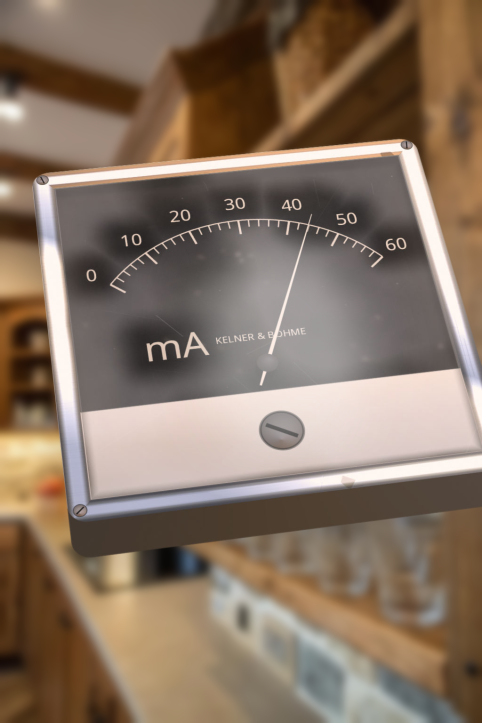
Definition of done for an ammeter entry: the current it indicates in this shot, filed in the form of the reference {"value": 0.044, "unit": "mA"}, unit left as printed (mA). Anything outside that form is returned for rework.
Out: {"value": 44, "unit": "mA"}
